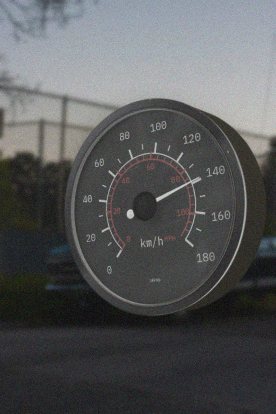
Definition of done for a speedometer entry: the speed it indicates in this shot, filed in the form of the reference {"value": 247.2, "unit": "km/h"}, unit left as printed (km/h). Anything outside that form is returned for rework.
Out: {"value": 140, "unit": "km/h"}
